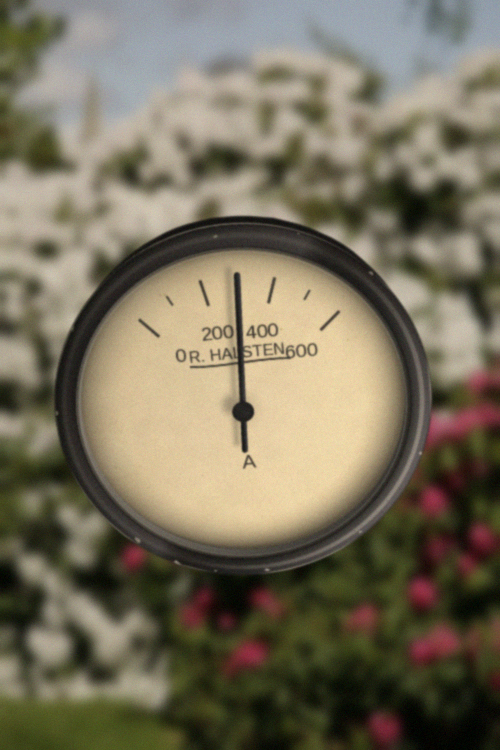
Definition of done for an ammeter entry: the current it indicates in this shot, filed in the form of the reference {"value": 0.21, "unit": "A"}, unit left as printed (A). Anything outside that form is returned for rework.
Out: {"value": 300, "unit": "A"}
